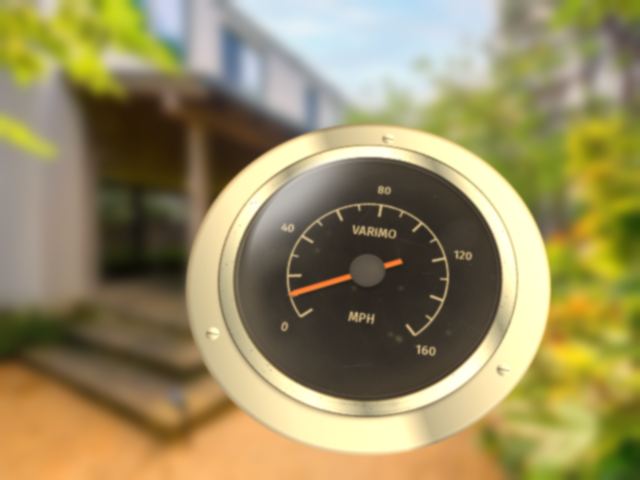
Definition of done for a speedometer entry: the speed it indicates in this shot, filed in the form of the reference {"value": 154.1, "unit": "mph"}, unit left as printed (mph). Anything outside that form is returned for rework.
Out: {"value": 10, "unit": "mph"}
